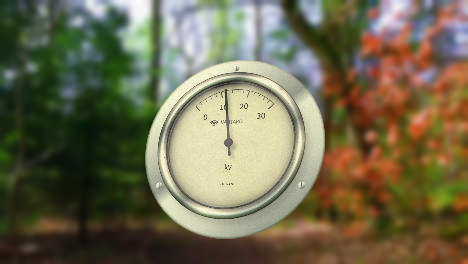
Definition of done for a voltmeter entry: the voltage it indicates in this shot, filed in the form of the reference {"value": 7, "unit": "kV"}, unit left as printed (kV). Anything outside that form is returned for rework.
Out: {"value": 12, "unit": "kV"}
